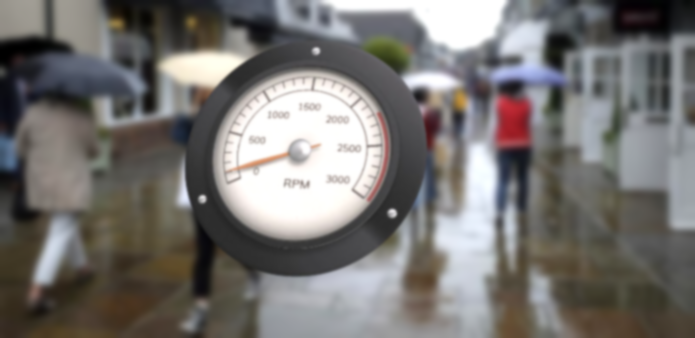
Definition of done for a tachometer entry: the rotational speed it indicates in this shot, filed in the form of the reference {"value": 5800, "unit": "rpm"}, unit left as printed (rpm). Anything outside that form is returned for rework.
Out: {"value": 100, "unit": "rpm"}
